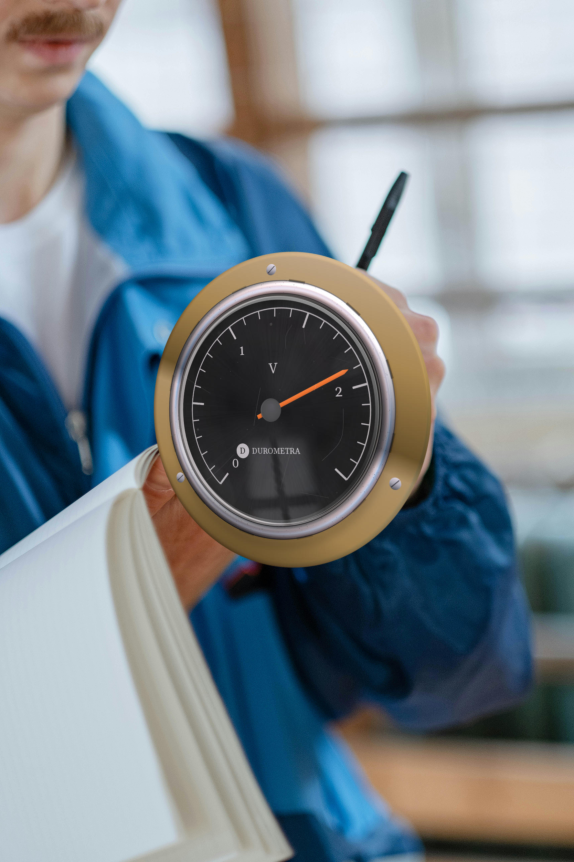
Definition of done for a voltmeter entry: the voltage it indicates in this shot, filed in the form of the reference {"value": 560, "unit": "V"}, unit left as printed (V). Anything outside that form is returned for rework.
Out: {"value": 1.9, "unit": "V"}
